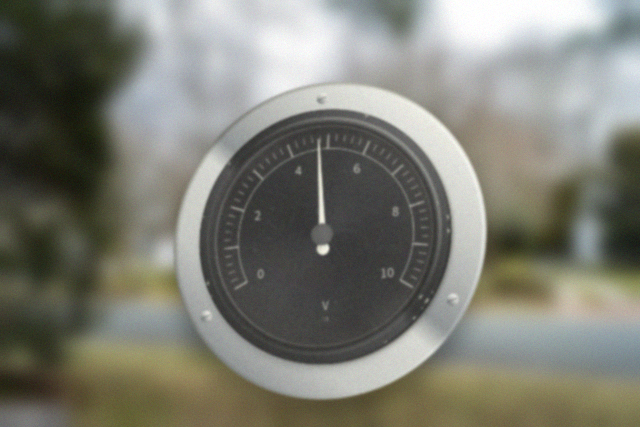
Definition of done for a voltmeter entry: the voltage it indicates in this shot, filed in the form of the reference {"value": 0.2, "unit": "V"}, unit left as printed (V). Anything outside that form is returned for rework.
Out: {"value": 4.8, "unit": "V"}
